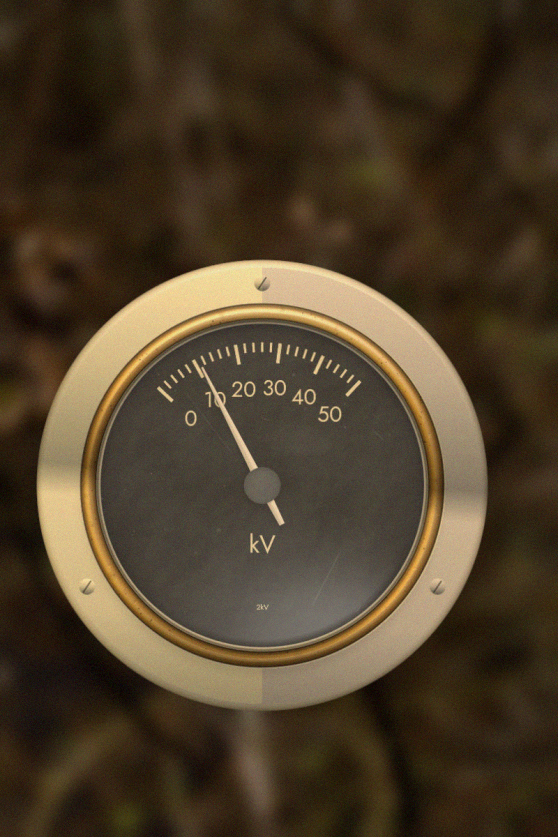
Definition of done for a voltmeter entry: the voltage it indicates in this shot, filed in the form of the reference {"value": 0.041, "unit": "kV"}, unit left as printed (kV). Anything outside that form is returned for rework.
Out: {"value": 11, "unit": "kV"}
